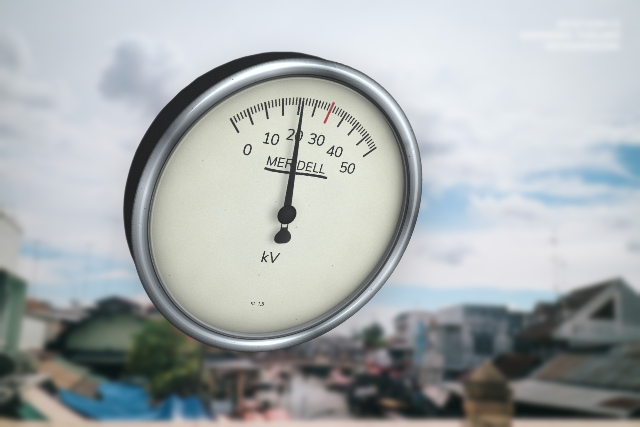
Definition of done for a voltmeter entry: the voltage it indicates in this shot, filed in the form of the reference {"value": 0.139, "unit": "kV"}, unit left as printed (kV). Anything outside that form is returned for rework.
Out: {"value": 20, "unit": "kV"}
